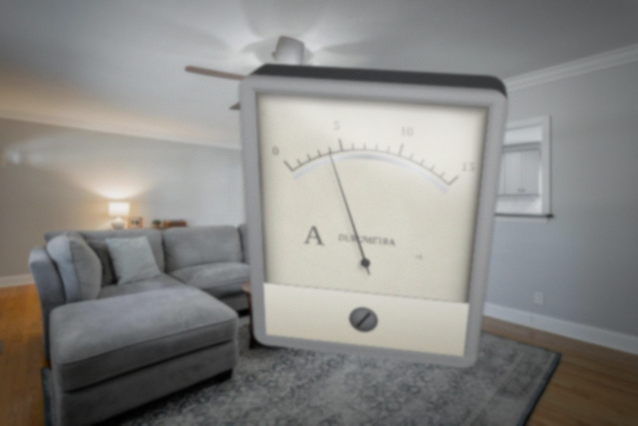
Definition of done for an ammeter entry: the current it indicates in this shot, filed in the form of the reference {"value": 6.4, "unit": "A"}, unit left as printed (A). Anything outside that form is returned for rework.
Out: {"value": 4, "unit": "A"}
